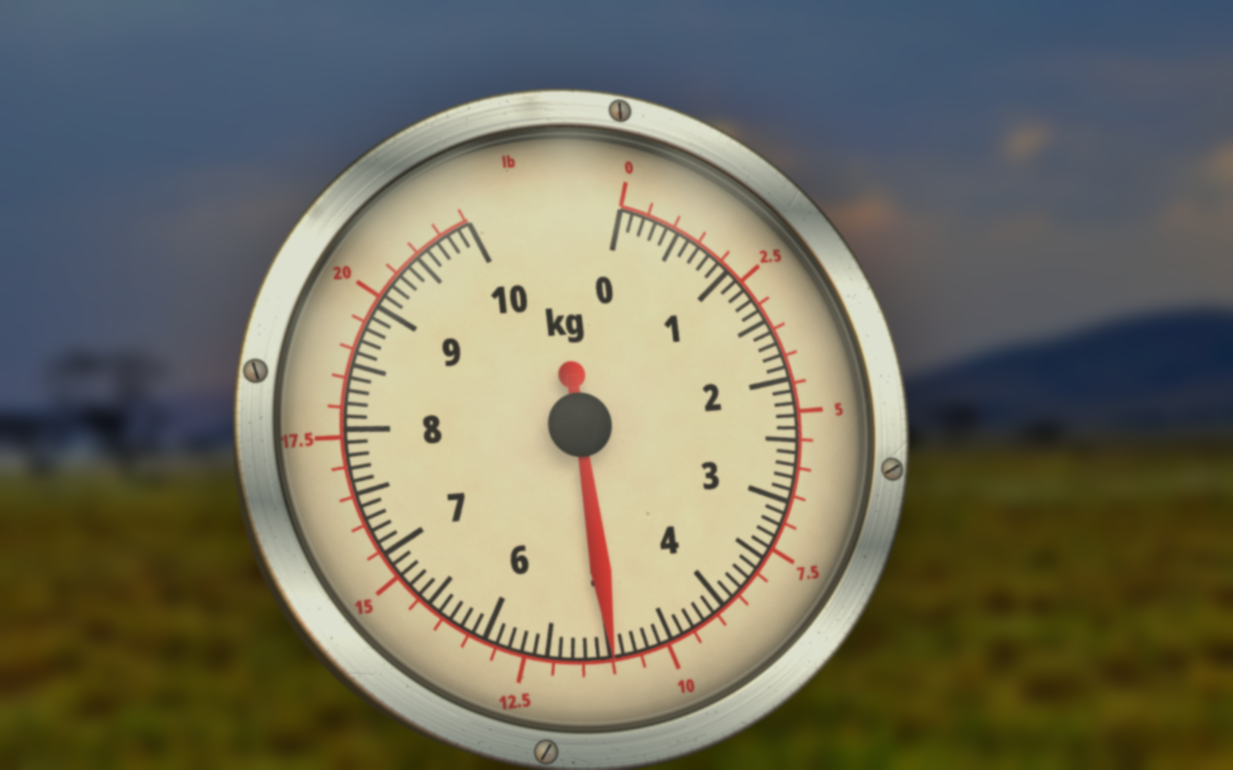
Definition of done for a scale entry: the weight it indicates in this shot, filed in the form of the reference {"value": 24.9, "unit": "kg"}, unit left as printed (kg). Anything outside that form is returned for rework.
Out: {"value": 5, "unit": "kg"}
